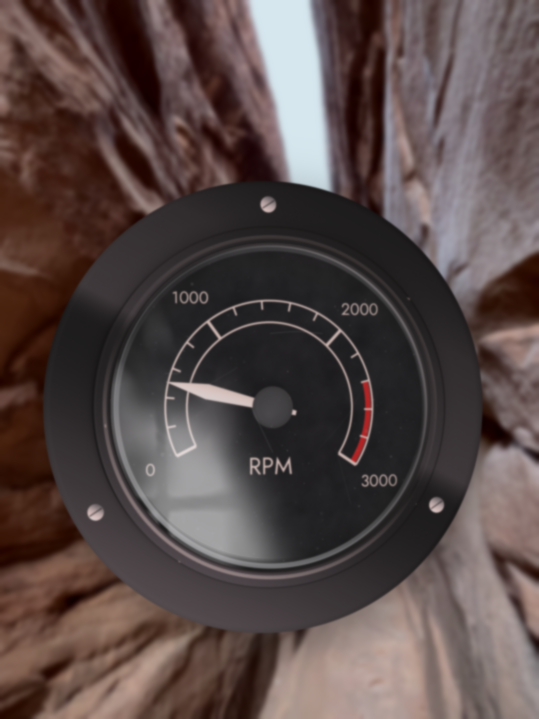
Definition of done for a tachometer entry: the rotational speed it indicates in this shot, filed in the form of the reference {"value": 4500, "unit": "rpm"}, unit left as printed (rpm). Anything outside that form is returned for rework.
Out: {"value": 500, "unit": "rpm"}
